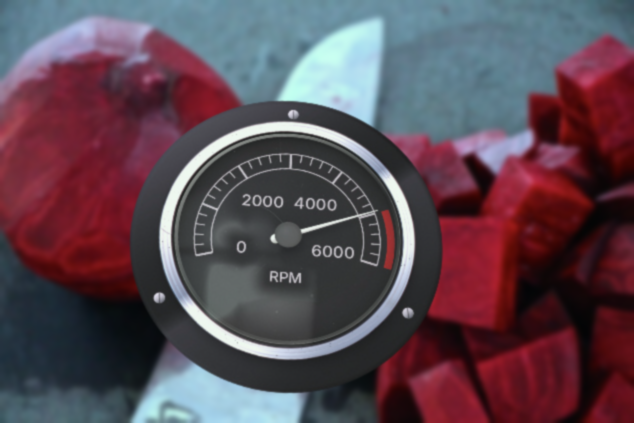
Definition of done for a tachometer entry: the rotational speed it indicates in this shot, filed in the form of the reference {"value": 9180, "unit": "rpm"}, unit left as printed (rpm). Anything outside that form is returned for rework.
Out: {"value": 5000, "unit": "rpm"}
